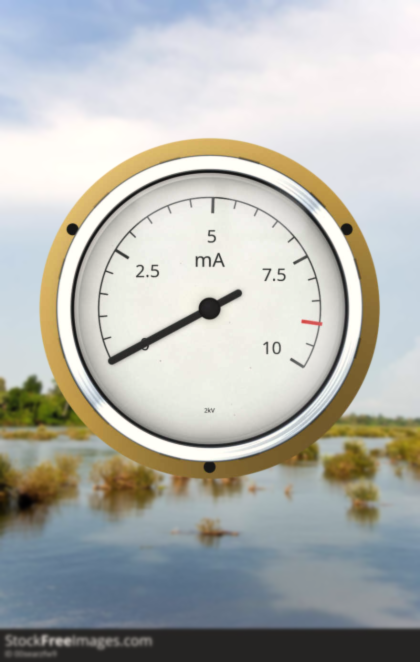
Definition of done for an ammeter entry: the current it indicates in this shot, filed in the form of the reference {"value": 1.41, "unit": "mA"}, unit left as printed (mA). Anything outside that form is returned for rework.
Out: {"value": 0, "unit": "mA"}
